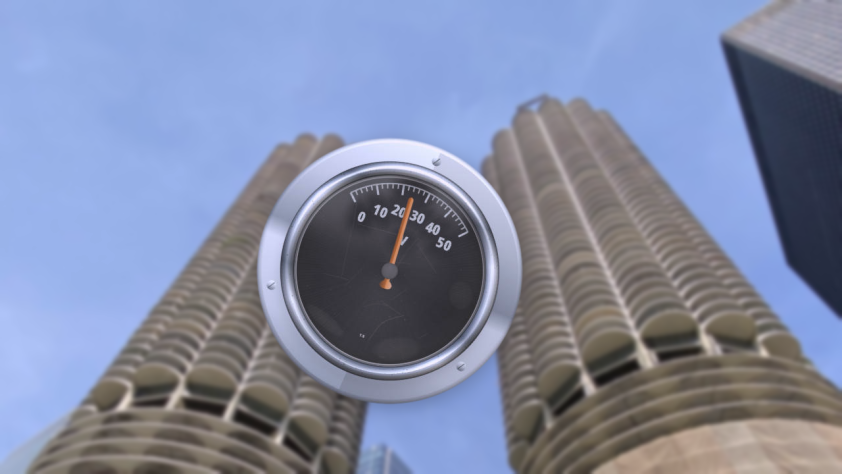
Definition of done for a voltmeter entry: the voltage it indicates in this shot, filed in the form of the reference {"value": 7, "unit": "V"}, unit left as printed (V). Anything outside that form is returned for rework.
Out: {"value": 24, "unit": "V"}
